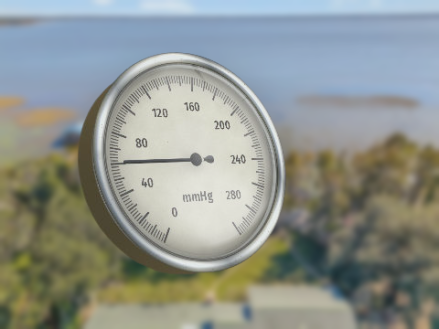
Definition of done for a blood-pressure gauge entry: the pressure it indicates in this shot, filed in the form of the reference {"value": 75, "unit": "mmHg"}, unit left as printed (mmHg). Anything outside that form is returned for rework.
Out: {"value": 60, "unit": "mmHg"}
